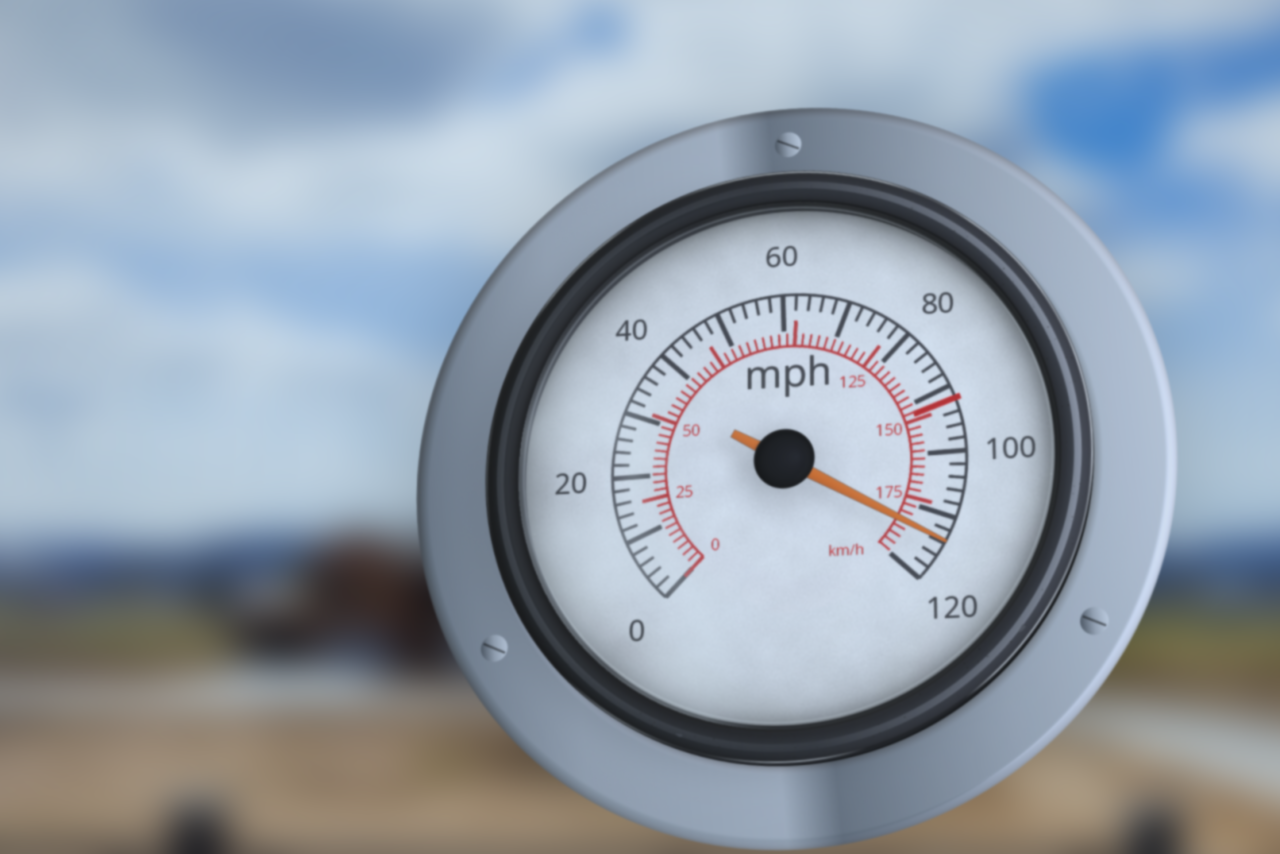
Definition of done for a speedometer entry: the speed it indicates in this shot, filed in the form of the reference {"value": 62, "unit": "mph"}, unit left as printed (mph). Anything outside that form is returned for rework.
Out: {"value": 114, "unit": "mph"}
